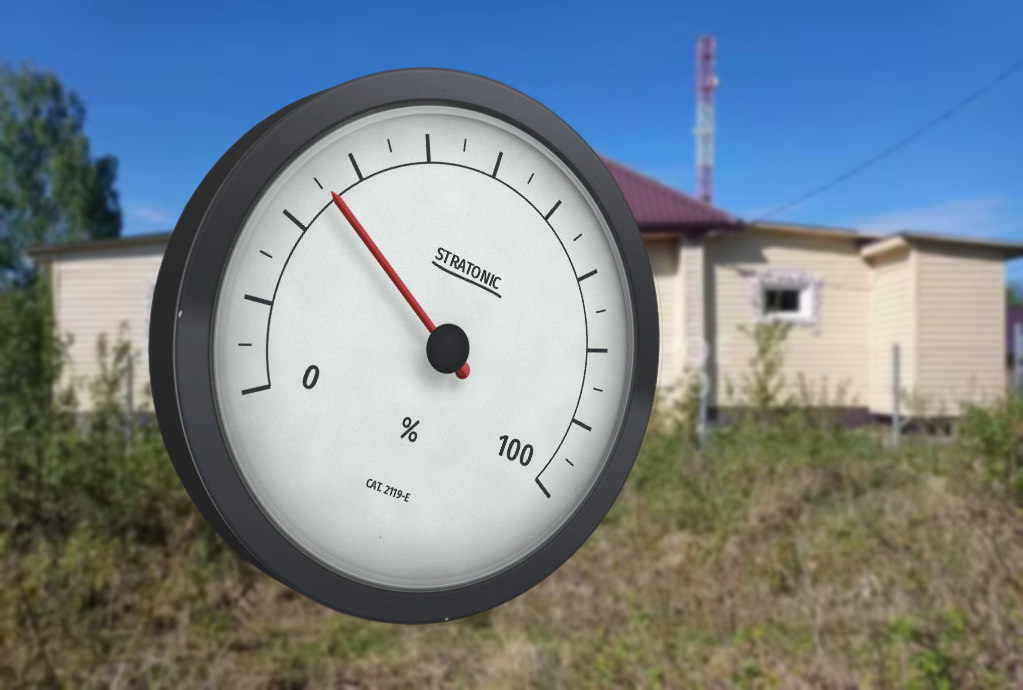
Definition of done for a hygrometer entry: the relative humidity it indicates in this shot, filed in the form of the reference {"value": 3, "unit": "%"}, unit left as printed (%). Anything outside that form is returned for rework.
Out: {"value": 25, "unit": "%"}
